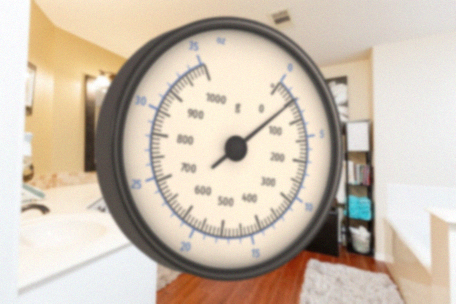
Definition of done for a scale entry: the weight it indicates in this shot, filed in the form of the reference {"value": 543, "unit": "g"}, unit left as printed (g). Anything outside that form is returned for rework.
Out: {"value": 50, "unit": "g"}
